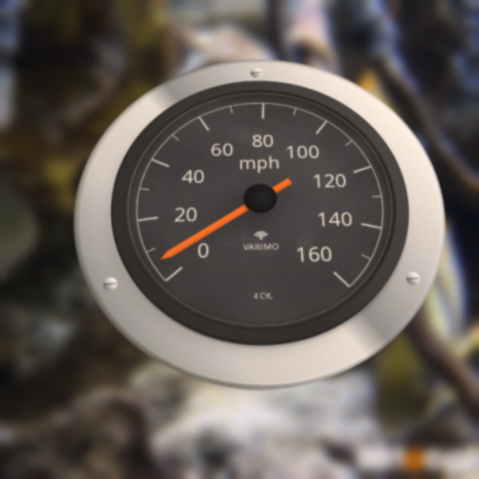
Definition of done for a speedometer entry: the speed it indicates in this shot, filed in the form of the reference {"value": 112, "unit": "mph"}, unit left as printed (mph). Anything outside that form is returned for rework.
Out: {"value": 5, "unit": "mph"}
